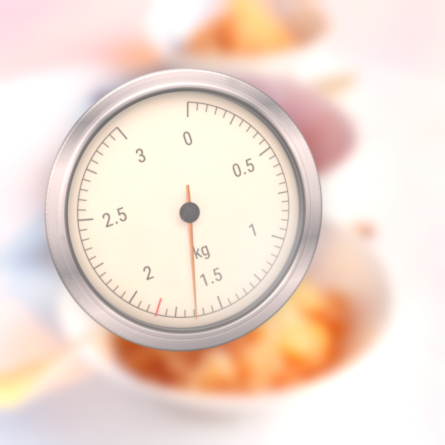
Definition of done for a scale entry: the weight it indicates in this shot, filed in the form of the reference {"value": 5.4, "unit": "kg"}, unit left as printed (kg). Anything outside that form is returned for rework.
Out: {"value": 1.65, "unit": "kg"}
